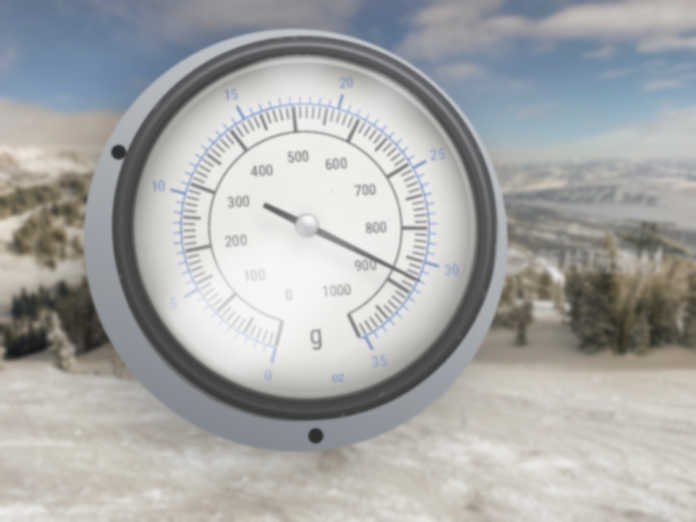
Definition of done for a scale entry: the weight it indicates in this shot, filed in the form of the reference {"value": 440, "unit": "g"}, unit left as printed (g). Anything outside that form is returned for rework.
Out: {"value": 880, "unit": "g"}
